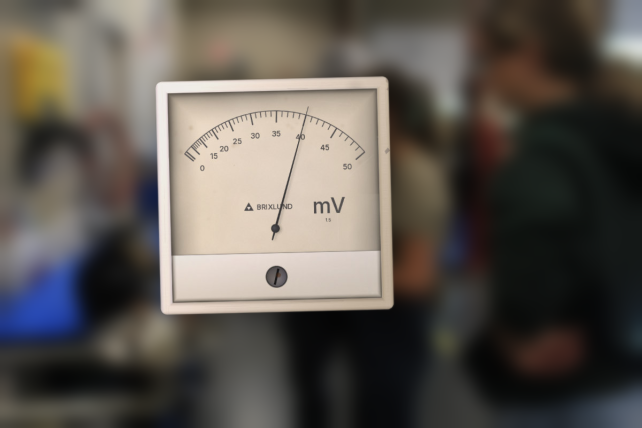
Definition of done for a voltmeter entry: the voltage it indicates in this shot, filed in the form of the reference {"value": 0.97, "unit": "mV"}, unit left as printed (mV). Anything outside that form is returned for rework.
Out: {"value": 40, "unit": "mV"}
